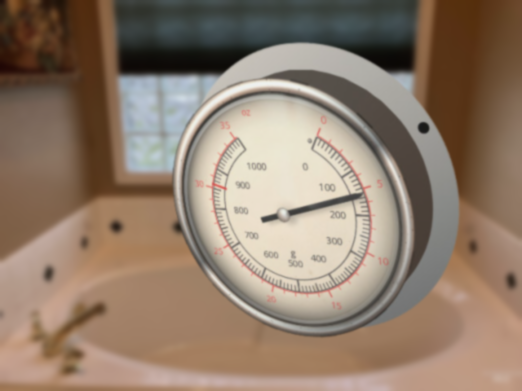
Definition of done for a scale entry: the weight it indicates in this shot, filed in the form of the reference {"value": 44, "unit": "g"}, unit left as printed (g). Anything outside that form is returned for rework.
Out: {"value": 150, "unit": "g"}
